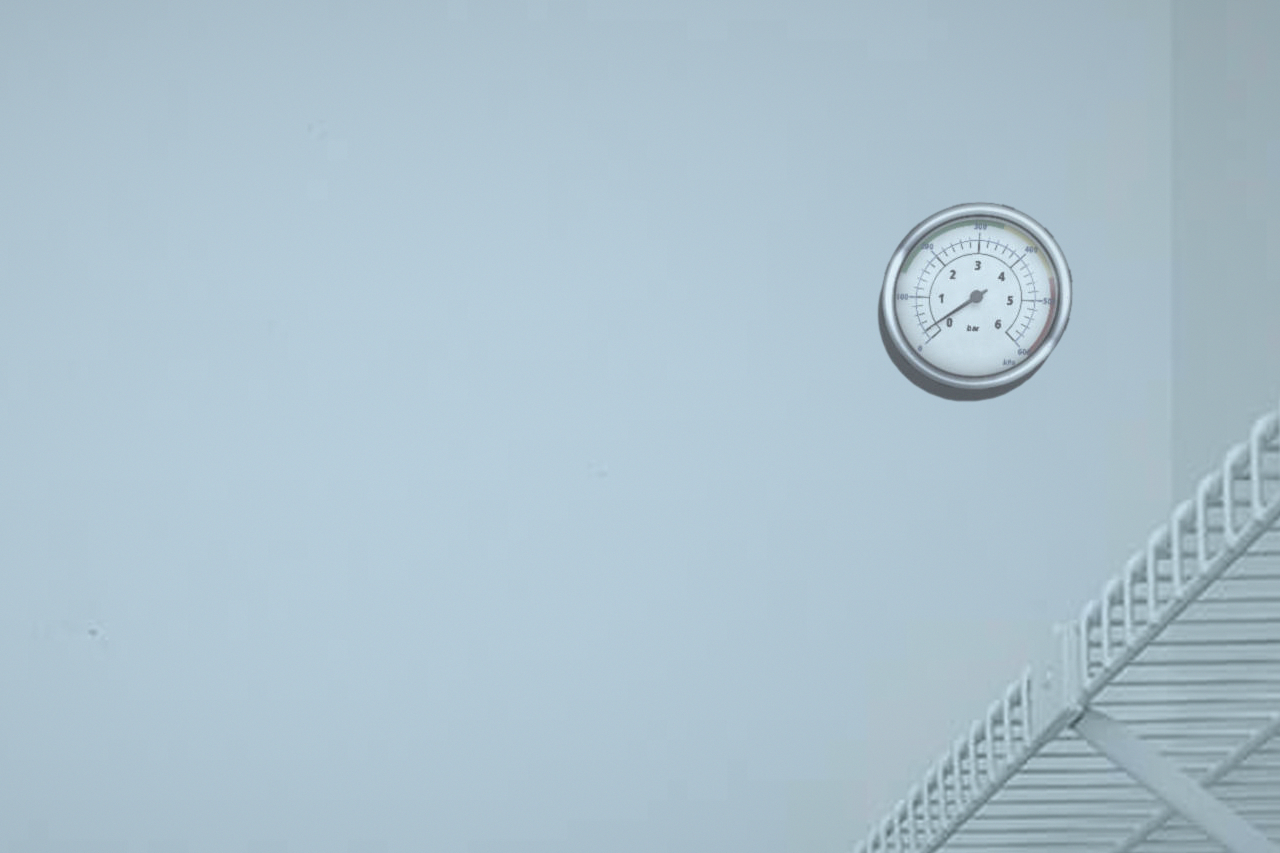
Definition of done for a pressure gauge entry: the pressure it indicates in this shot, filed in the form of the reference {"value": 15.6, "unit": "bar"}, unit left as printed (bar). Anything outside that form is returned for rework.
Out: {"value": 0.2, "unit": "bar"}
